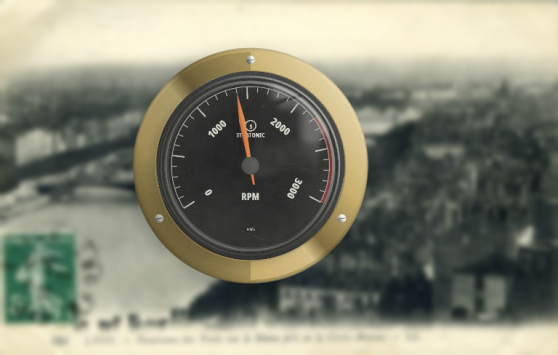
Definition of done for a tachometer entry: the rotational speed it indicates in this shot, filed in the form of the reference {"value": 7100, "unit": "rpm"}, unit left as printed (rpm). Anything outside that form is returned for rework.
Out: {"value": 1400, "unit": "rpm"}
